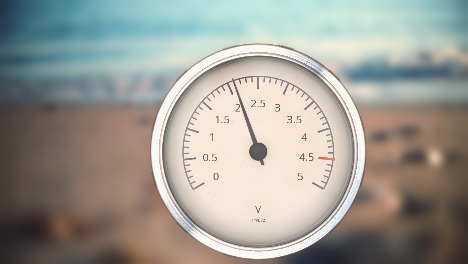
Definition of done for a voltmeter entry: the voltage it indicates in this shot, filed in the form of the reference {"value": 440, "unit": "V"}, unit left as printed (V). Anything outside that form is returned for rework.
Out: {"value": 2.1, "unit": "V"}
